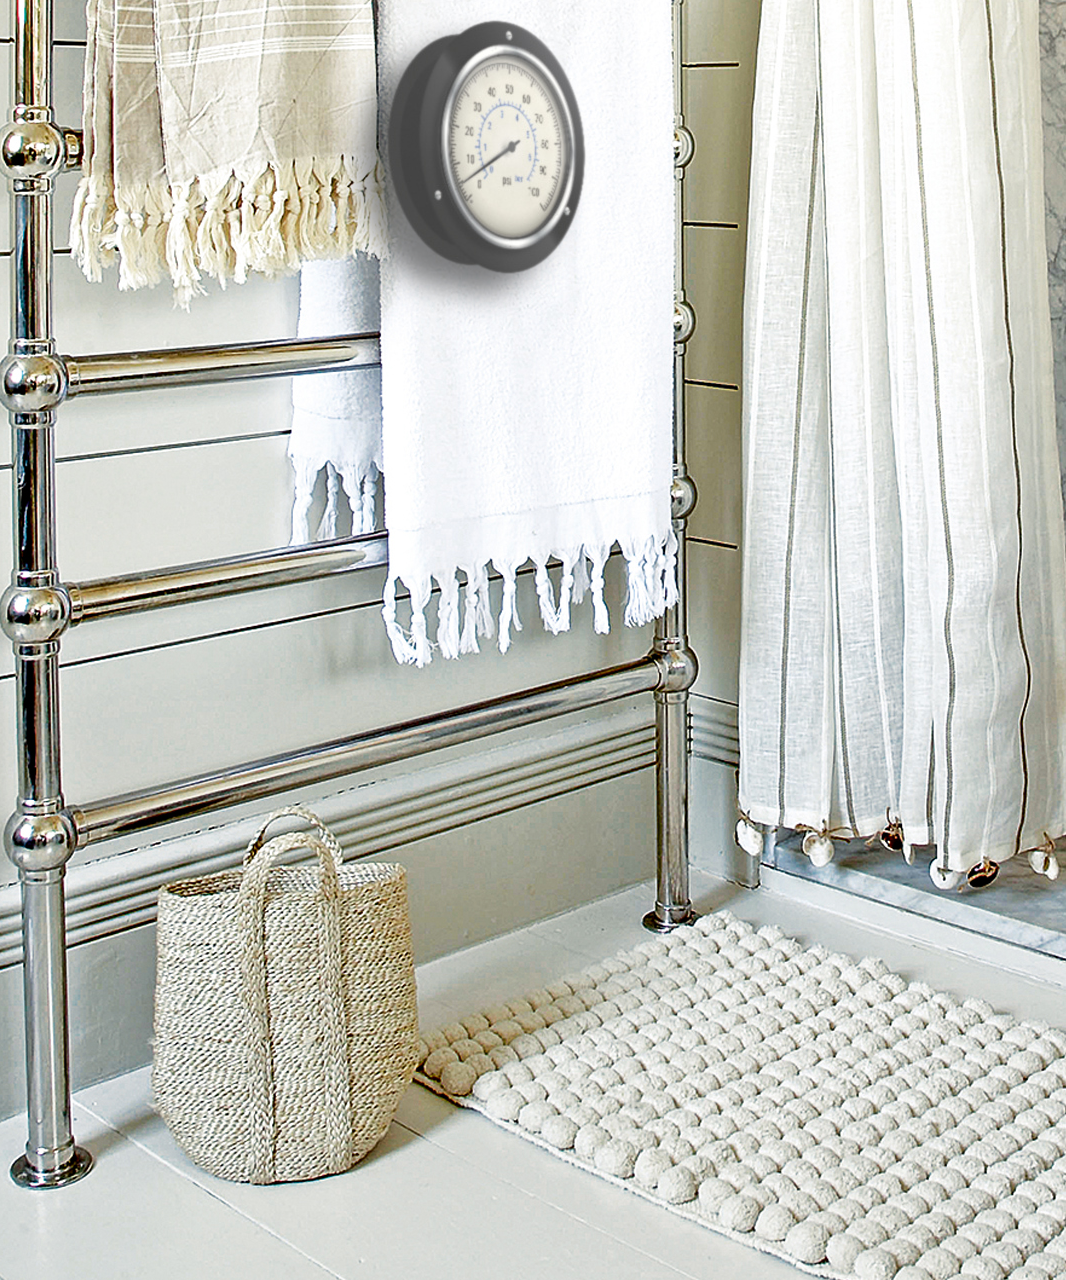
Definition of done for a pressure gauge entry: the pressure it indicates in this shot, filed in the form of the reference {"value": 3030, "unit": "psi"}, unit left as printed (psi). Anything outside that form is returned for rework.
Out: {"value": 5, "unit": "psi"}
